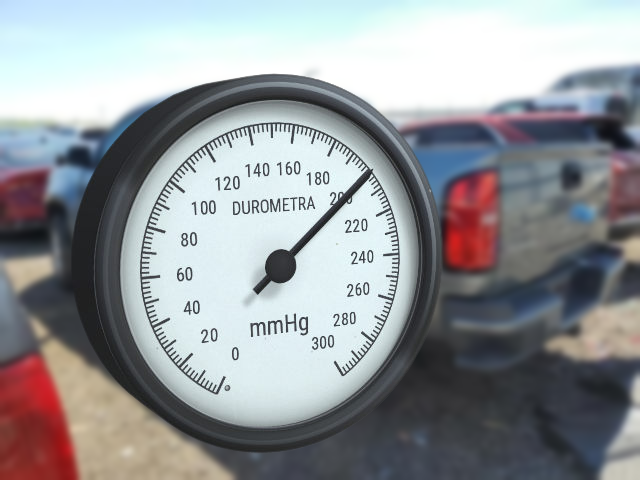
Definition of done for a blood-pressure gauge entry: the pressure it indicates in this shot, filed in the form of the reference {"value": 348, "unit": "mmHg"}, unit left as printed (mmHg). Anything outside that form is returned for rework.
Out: {"value": 200, "unit": "mmHg"}
